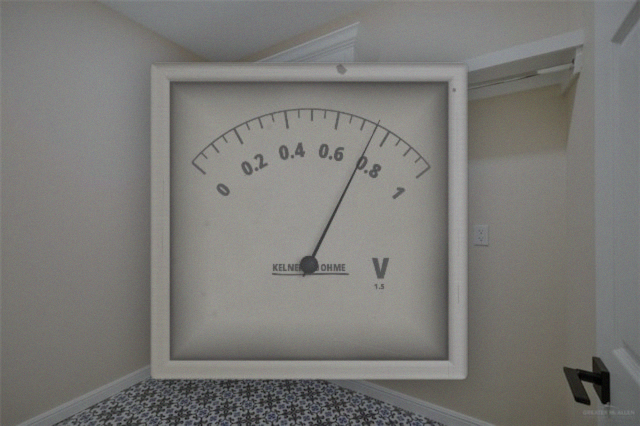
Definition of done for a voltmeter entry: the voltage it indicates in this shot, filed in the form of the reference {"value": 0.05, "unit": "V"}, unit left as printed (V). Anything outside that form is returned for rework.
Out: {"value": 0.75, "unit": "V"}
